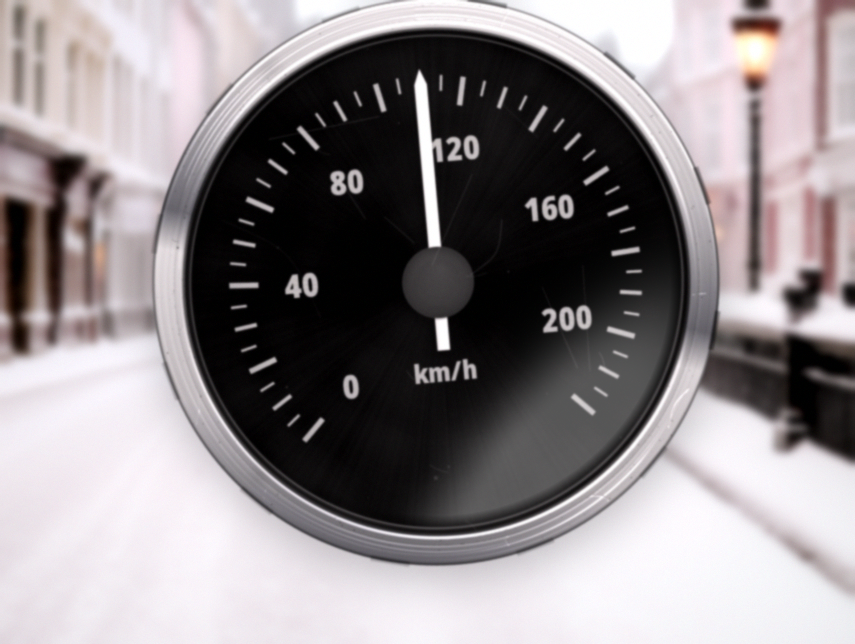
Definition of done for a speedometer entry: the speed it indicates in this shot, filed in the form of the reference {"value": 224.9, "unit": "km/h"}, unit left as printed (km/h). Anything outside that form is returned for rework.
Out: {"value": 110, "unit": "km/h"}
